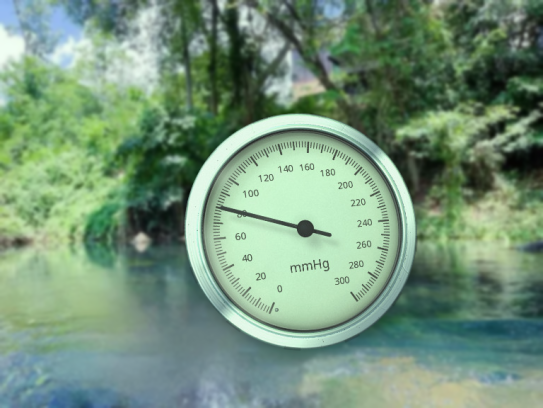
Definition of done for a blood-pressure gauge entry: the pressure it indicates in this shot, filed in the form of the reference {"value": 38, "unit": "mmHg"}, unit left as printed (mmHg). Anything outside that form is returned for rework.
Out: {"value": 80, "unit": "mmHg"}
